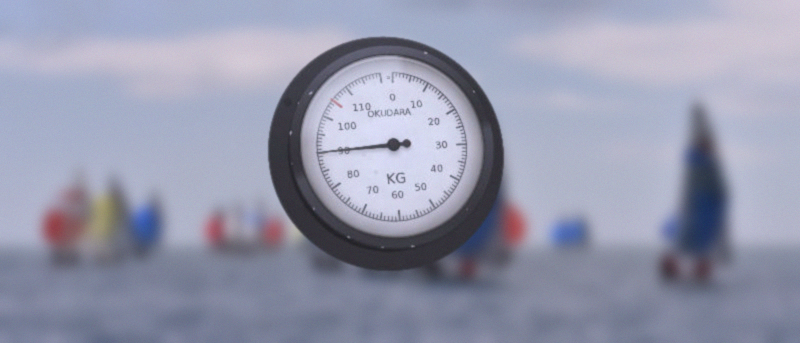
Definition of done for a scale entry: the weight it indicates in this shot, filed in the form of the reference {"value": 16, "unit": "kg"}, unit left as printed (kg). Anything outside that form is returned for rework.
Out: {"value": 90, "unit": "kg"}
